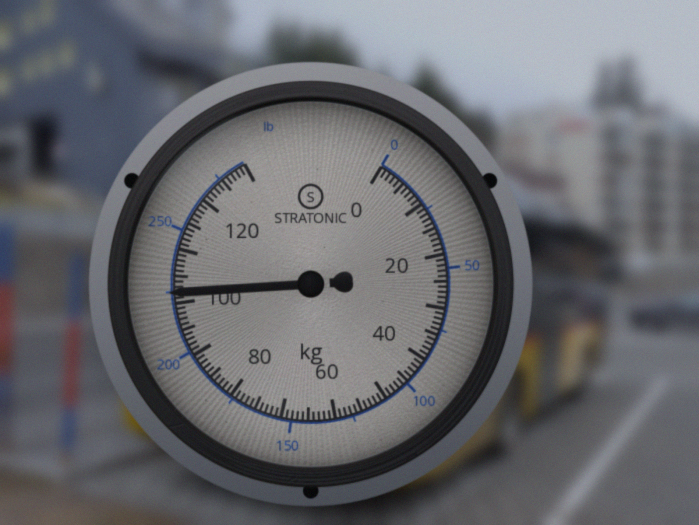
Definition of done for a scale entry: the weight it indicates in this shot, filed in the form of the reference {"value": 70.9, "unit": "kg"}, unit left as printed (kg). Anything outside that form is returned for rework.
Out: {"value": 102, "unit": "kg"}
